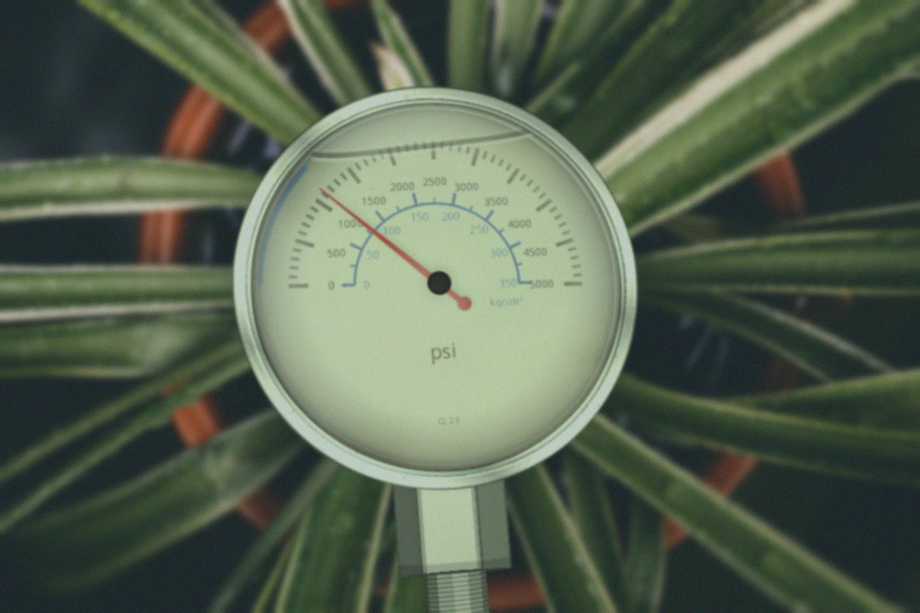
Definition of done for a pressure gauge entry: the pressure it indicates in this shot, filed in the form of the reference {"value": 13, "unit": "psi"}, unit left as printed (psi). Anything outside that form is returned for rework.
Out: {"value": 1100, "unit": "psi"}
